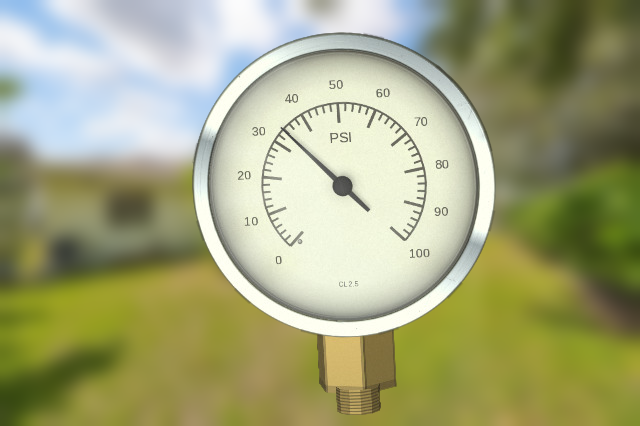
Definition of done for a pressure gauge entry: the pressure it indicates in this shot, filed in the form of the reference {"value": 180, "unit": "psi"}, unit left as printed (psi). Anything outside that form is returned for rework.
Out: {"value": 34, "unit": "psi"}
